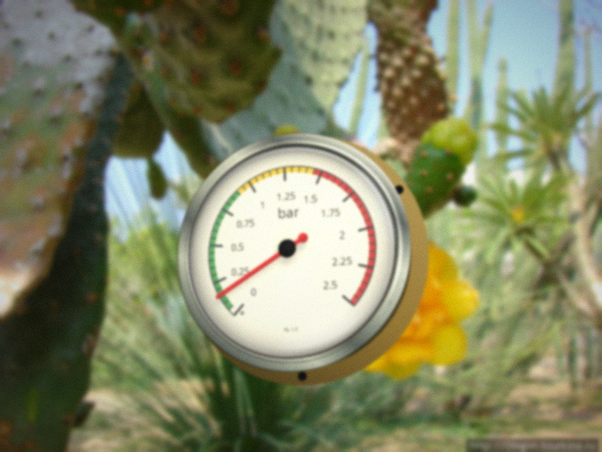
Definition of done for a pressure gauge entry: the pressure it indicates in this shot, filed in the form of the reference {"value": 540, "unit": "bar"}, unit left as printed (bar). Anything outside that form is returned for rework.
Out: {"value": 0.15, "unit": "bar"}
